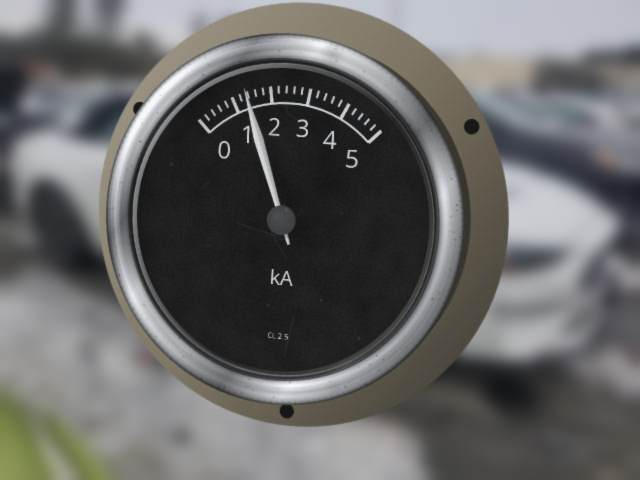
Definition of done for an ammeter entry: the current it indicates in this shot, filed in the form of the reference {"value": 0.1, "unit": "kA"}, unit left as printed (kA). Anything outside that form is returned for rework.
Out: {"value": 1.4, "unit": "kA"}
